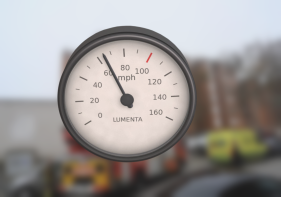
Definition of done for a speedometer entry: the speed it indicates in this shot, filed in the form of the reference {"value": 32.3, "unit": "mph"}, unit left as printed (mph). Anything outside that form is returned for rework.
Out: {"value": 65, "unit": "mph"}
